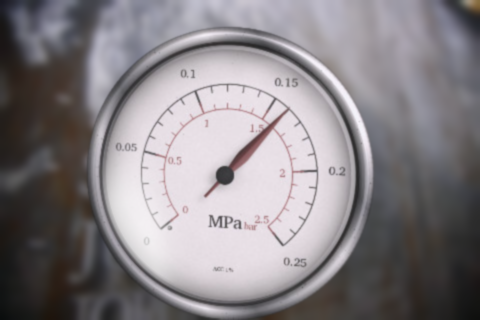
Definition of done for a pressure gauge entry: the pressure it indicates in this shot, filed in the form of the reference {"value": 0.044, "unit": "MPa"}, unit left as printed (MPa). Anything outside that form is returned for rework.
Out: {"value": 0.16, "unit": "MPa"}
